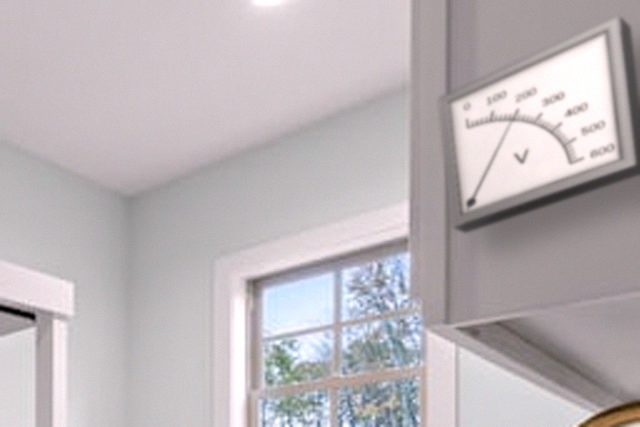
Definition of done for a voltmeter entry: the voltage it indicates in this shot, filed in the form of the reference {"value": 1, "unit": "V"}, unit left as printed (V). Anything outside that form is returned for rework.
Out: {"value": 200, "unit": "V"}
